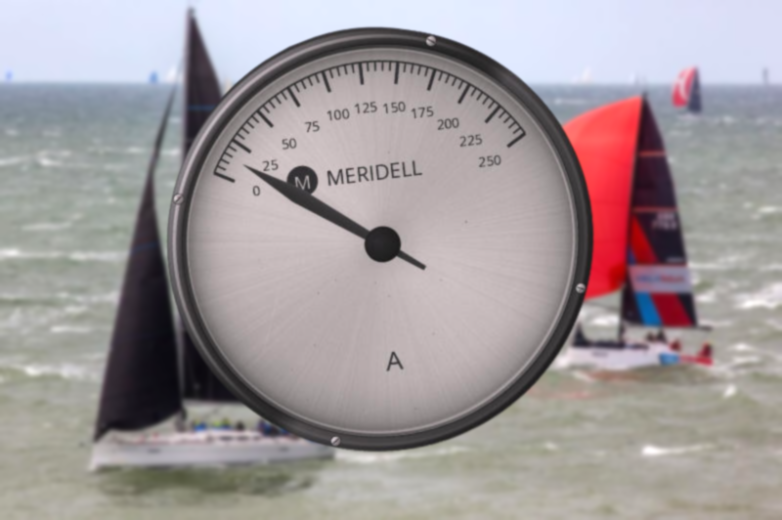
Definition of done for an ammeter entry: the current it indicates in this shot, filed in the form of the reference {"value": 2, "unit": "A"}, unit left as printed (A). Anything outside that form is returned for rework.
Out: {"value": 15, "unit": "A"}
